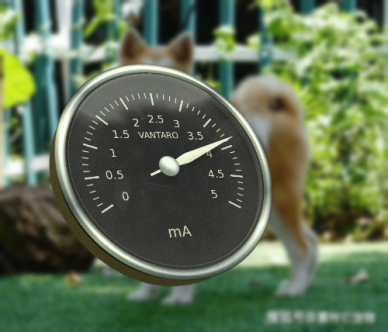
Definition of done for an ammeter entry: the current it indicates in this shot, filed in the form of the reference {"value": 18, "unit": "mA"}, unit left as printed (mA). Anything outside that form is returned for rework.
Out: {"value": 3.9, "unit": "mA"}
